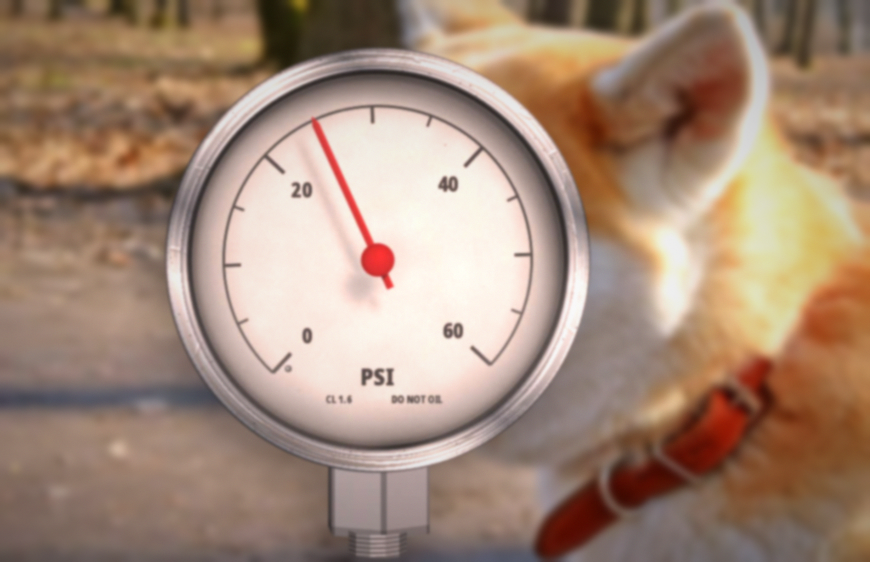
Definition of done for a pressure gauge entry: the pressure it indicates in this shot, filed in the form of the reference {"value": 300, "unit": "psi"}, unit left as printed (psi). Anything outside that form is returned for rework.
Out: {"value": 25, "unit": "psi"}
